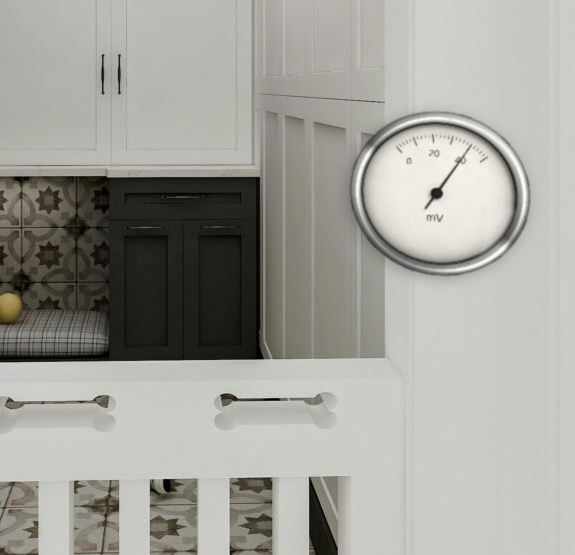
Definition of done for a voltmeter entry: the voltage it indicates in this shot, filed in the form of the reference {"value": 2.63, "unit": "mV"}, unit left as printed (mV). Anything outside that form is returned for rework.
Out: {"value": 40, "unit": "mV"}
